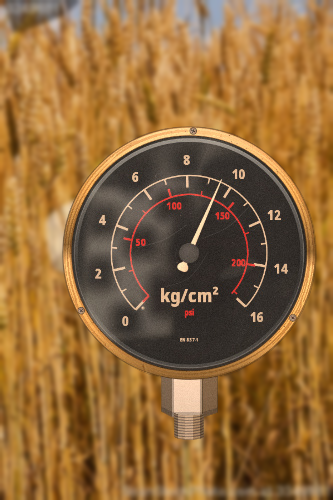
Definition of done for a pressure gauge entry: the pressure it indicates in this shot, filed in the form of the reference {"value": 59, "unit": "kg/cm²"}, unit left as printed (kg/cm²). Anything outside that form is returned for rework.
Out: {"value": 9.5, "unit": "kg/cm²"}
